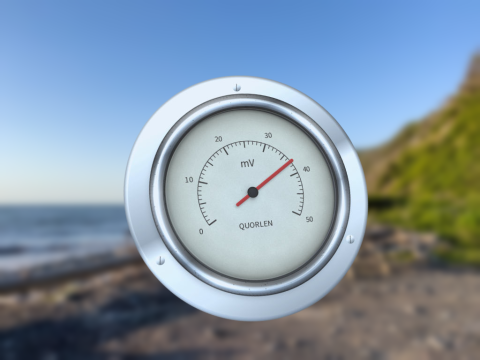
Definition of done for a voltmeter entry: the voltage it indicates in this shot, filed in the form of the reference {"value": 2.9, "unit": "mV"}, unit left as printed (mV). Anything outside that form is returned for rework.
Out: {"value": 37, "unit": "mV"}
